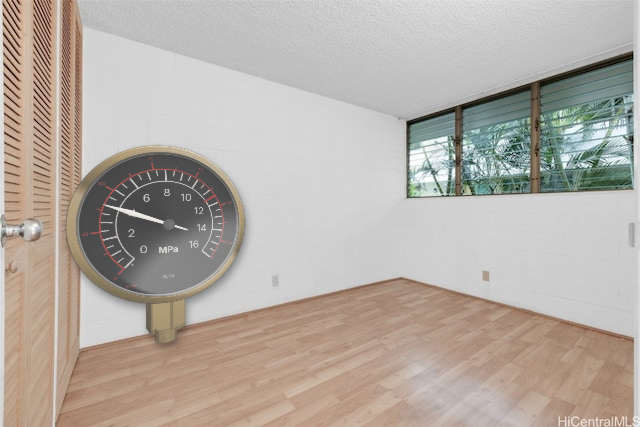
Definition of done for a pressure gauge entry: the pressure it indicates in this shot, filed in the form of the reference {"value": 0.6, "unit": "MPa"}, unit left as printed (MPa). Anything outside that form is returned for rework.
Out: {"value": 4, "unit": "MPa"}
